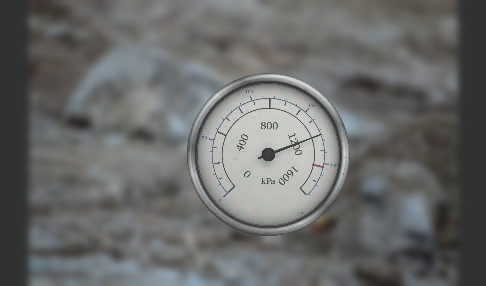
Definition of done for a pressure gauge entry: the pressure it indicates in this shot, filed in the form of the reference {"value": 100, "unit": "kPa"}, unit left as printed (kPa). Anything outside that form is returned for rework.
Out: {"value": 1200, "unit": "kPa"}
